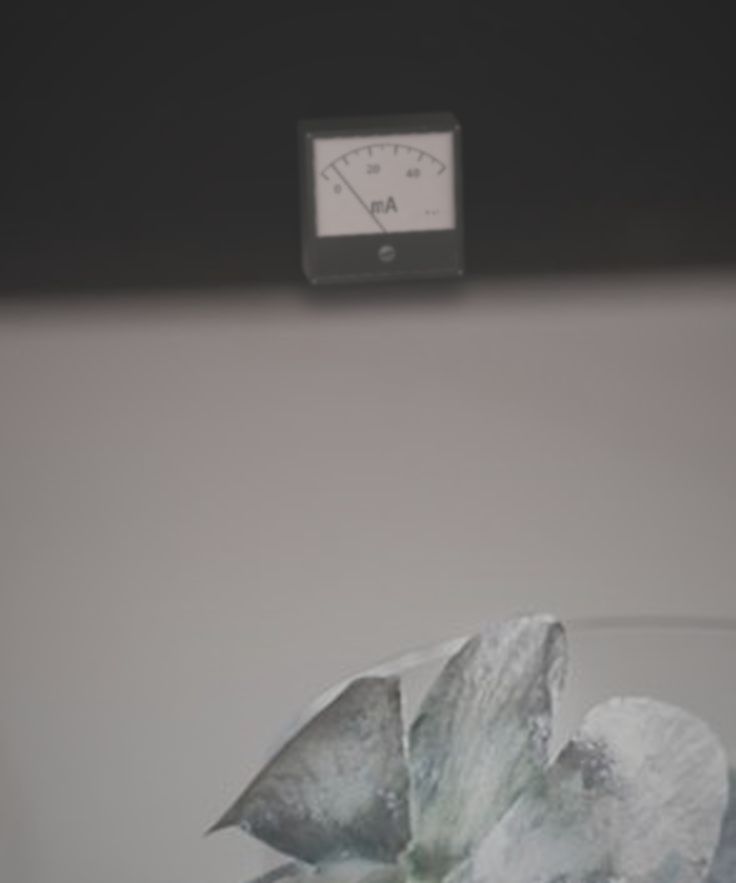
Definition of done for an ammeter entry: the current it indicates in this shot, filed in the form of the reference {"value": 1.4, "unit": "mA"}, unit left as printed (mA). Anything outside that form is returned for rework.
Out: {"value": 5, "unit": "mA"}
